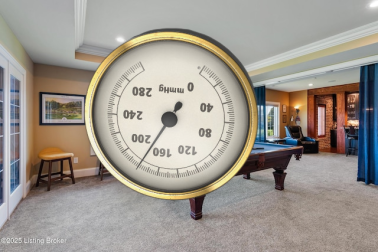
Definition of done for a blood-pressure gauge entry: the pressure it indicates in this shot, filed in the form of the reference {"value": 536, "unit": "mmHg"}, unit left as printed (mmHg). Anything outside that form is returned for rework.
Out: {"value": 180, "unit": "mmHg"}
